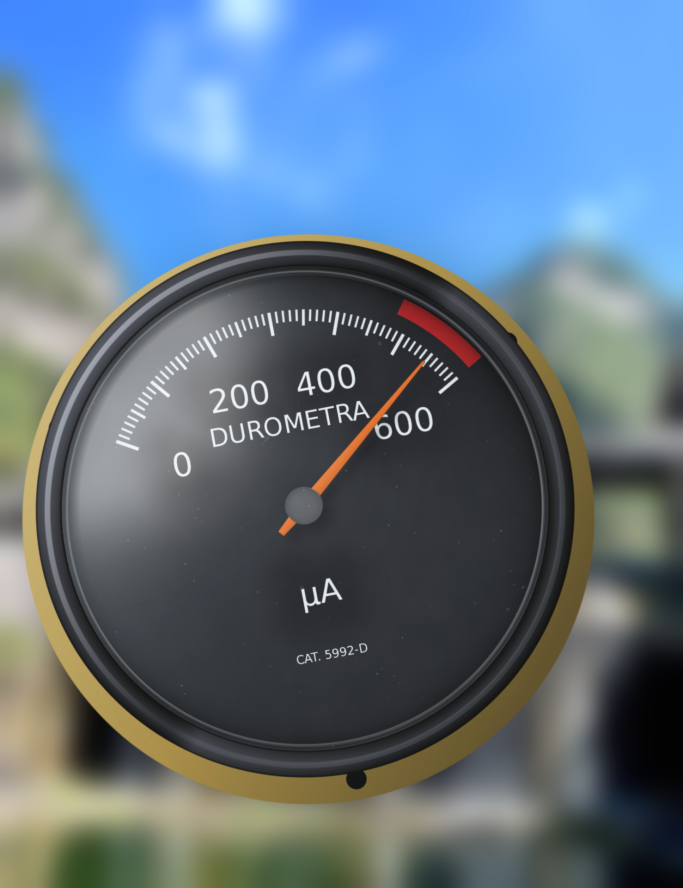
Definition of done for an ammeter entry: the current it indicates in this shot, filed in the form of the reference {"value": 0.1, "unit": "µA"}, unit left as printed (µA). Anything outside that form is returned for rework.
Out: {"value": 550, "unit": "µA"}
